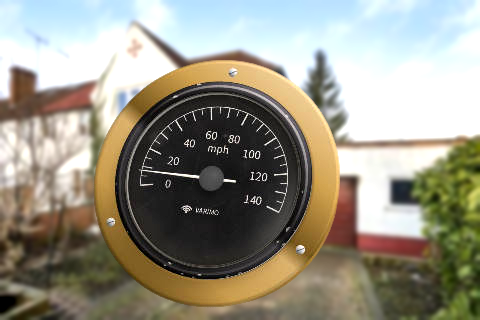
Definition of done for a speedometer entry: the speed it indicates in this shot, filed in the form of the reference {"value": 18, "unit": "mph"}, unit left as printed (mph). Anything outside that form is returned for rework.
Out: {"value": 7.5, "unit": "mph"}
